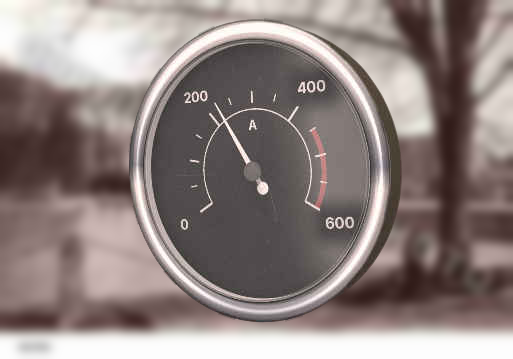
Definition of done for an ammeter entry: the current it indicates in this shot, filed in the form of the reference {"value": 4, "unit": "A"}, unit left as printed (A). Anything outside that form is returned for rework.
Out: {"value": 225, "unit": "A"}
